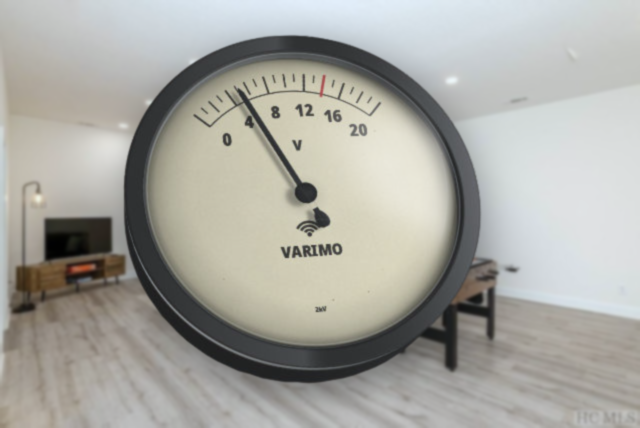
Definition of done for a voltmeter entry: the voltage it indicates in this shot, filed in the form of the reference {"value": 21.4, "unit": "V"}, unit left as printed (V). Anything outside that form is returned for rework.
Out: {"value": 5, "unit": "V"}
